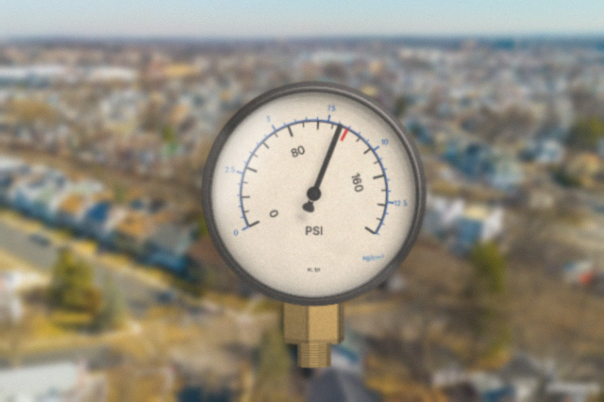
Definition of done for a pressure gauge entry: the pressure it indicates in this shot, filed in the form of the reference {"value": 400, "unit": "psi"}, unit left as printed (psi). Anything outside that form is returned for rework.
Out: {"value": 115, "unit": "psi"}
